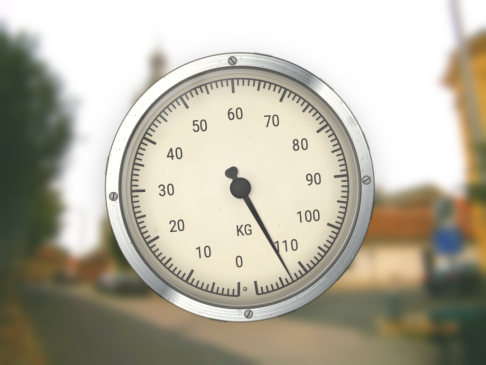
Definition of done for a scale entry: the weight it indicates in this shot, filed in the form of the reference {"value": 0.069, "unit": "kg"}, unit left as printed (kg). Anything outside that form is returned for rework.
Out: {"value": 113, "unit": "kg"}
